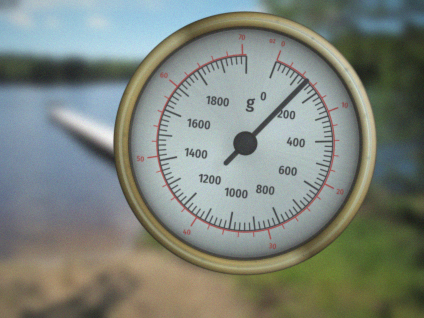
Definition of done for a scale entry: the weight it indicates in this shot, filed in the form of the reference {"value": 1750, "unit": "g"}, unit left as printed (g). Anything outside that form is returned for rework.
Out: {"value": 140, "unit": "g"}
